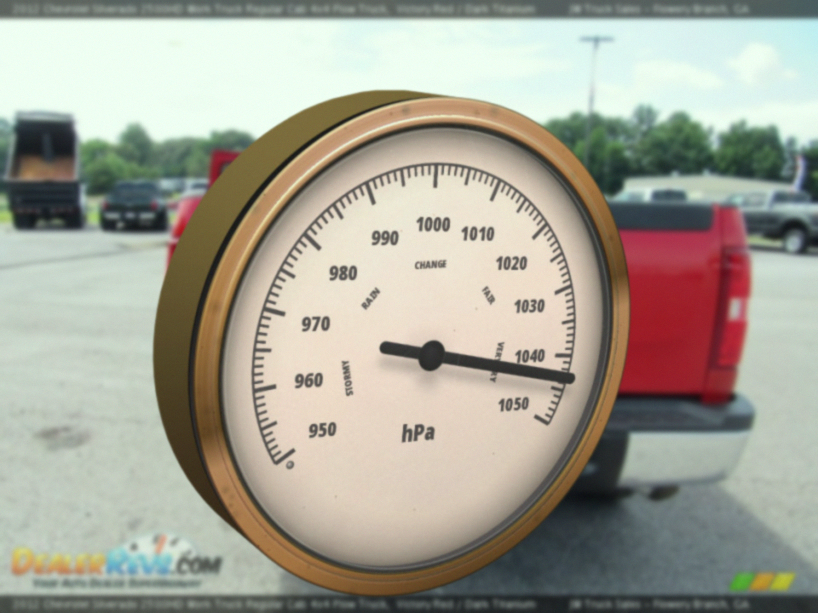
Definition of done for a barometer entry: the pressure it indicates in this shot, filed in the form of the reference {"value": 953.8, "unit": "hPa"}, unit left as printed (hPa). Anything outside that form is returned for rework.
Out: {"value": 1043, "unit": "hPa"}
